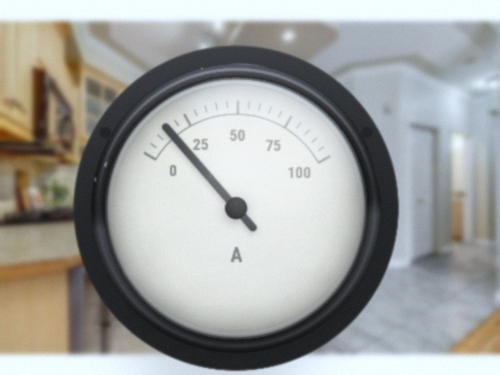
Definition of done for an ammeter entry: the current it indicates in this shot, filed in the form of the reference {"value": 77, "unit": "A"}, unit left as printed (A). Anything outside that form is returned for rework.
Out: {"value": 15, "unit": "A"}
